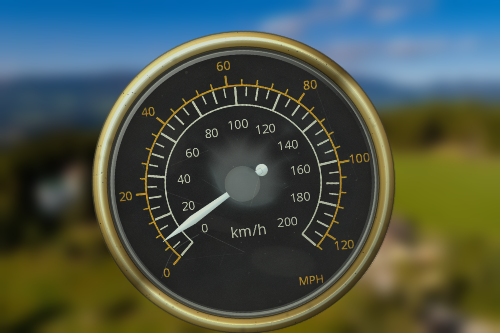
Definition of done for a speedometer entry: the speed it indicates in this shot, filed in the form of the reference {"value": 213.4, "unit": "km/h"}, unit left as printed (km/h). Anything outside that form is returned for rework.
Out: {"value": 10, "unit": "km/h"}
